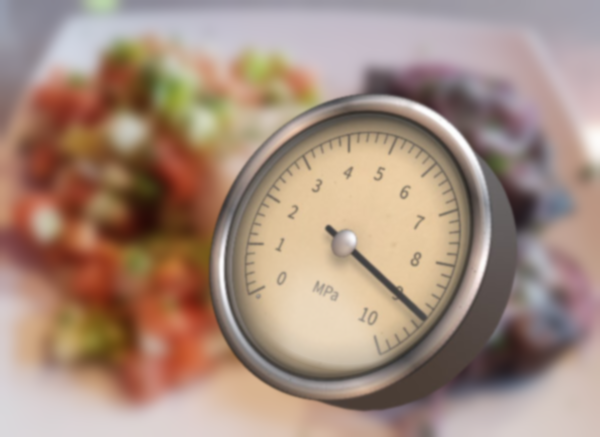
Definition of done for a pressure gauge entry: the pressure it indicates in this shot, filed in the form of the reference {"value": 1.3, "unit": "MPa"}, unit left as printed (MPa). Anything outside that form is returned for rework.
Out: {"value": 9, "unit": "MPa"}
